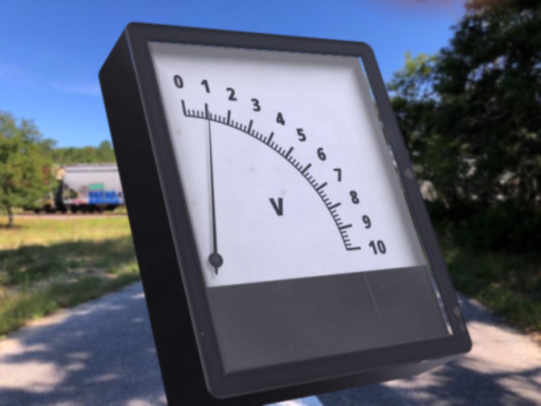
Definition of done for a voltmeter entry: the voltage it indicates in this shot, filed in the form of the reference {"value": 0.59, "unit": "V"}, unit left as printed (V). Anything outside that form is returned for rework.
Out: {"value": 1, "unit": "V"}
